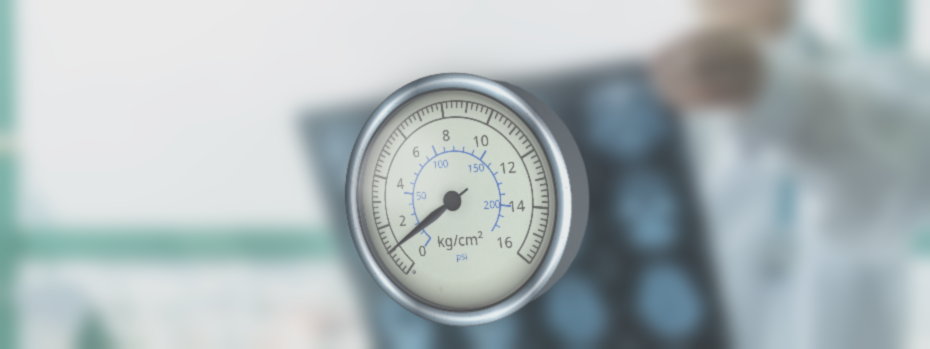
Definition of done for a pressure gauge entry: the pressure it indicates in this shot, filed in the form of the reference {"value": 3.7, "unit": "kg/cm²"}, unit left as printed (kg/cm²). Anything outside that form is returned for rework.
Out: {"value": 1, "unit": "kg/cm²"}
